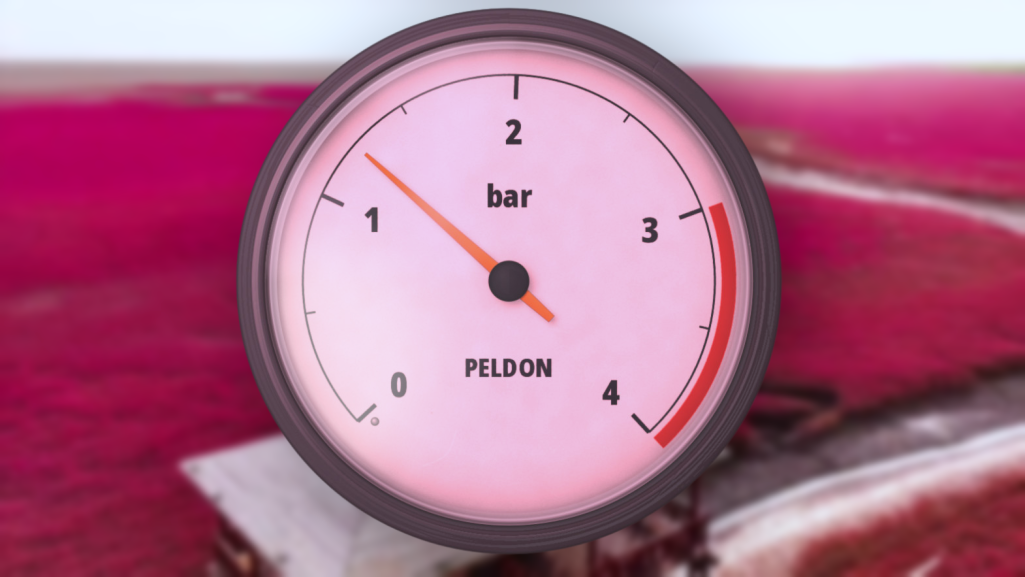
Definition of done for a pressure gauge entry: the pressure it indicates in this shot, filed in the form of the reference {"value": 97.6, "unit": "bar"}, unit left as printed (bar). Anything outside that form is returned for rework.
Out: {"value": 1.25, "unit": "bar"}
